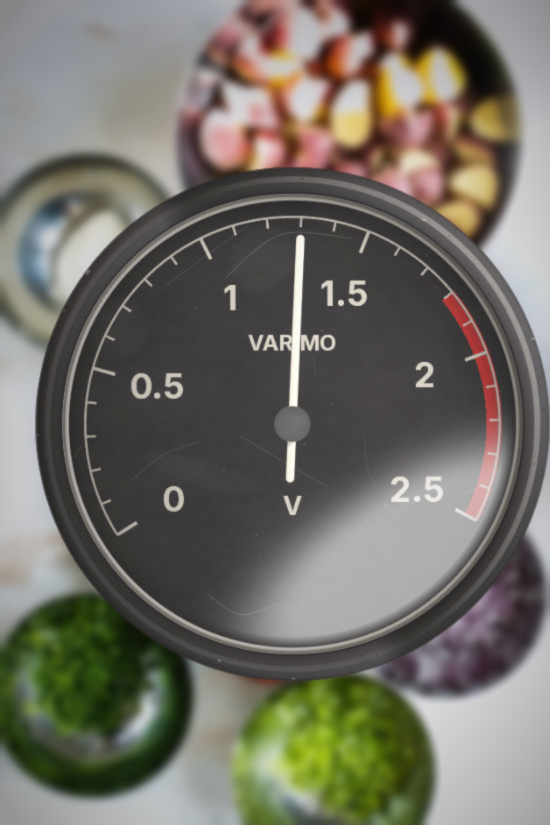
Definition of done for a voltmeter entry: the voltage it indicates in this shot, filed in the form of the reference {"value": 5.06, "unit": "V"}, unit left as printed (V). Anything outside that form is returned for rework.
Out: {"value": 1.3, "unit": "V"}
